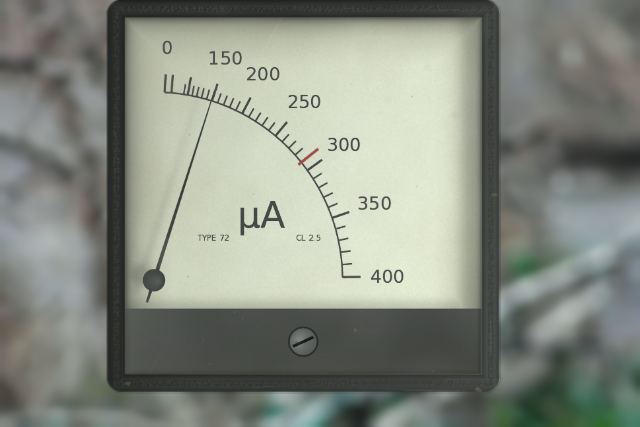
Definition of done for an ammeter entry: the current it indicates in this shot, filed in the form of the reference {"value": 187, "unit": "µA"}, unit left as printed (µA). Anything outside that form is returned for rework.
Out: {"value": 150, "unit": "µA"}
